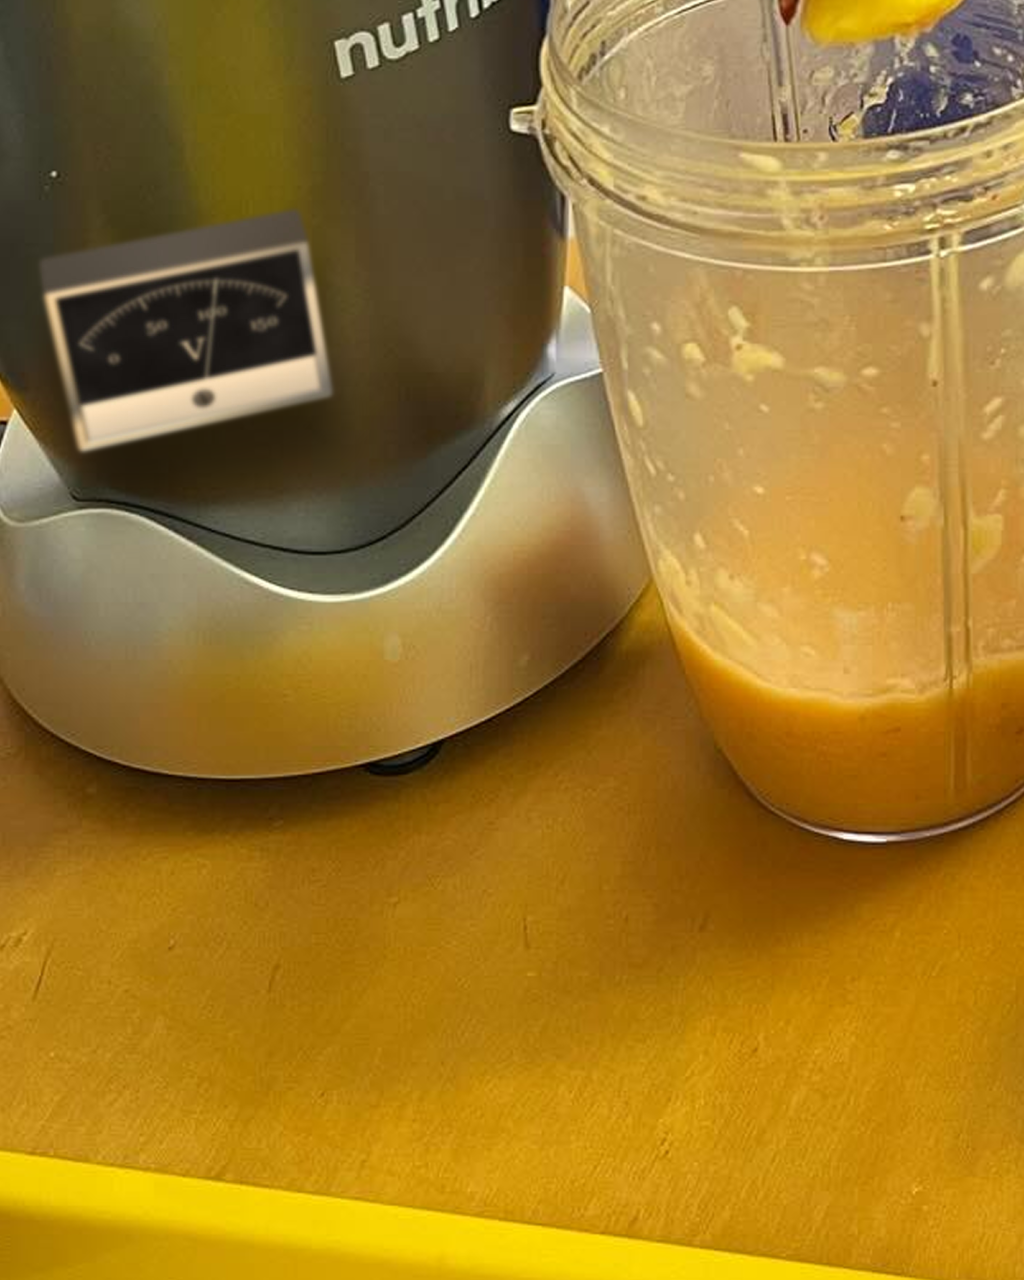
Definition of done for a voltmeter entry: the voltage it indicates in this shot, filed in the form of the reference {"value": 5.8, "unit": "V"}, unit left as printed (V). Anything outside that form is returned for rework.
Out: {"value": 100, "unit": "V"}
